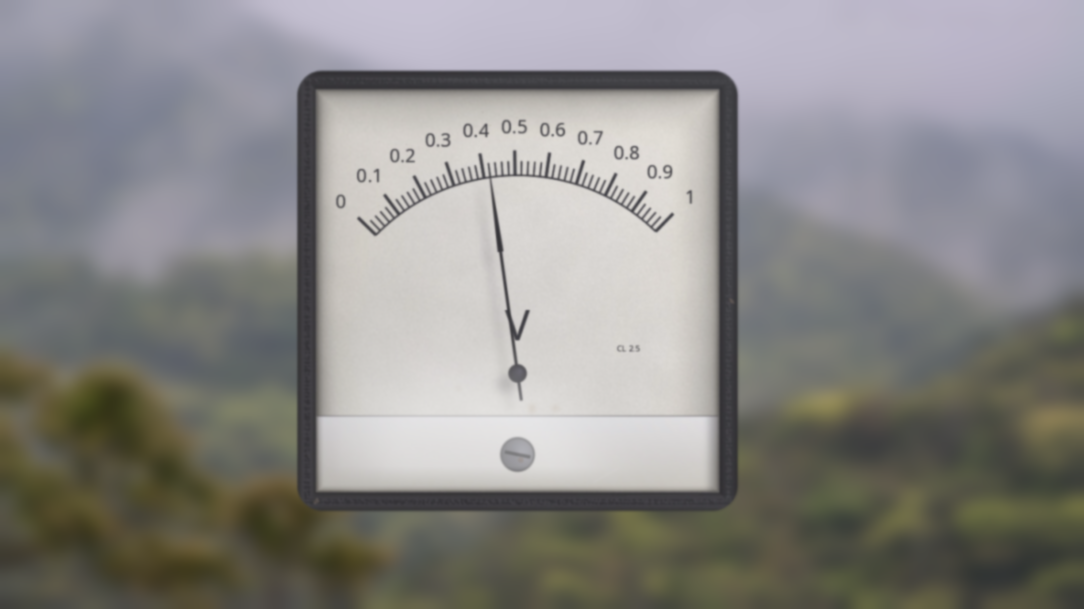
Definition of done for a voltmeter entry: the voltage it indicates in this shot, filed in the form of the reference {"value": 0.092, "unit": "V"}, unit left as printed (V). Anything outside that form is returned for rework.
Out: {"value": 0.42, "unit": "V"}
